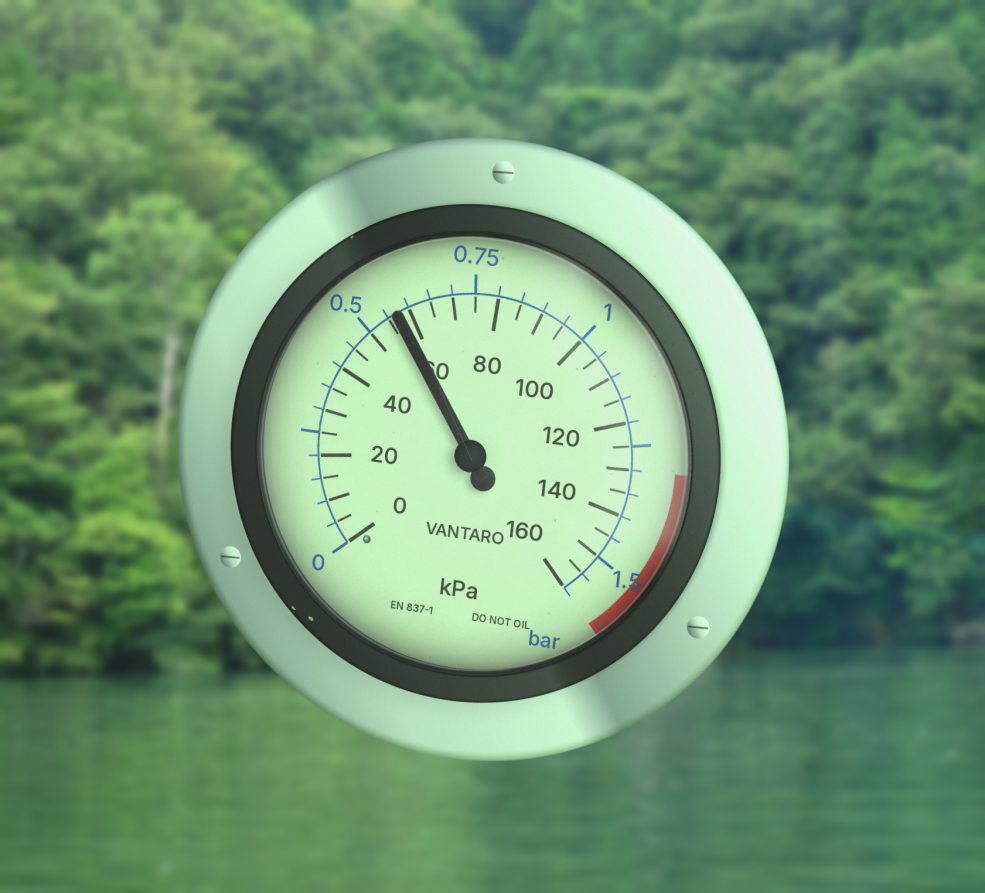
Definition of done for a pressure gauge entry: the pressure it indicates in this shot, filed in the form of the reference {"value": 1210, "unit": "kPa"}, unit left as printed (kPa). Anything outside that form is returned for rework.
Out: {"value": 57.5, "unit": "kPa"}
